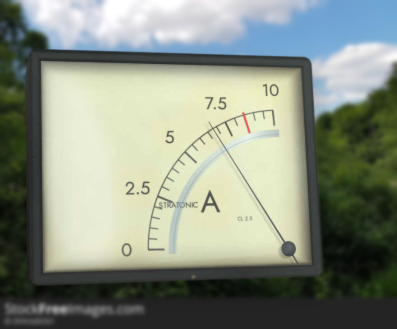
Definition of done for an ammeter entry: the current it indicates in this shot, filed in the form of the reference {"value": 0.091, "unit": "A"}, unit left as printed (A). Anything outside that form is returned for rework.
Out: {"value": 6.75, "unit": "A"}
